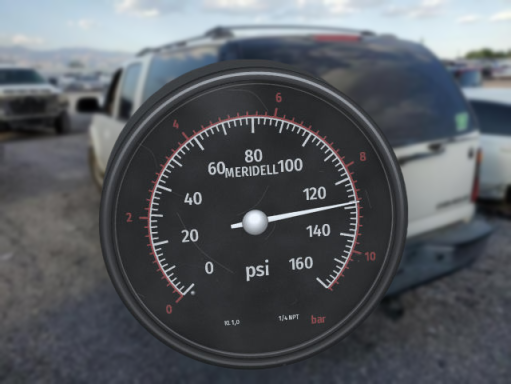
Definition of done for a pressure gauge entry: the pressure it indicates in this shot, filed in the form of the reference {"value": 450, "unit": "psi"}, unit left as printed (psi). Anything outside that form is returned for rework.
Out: {"value": 128, "unit": "psi"}
